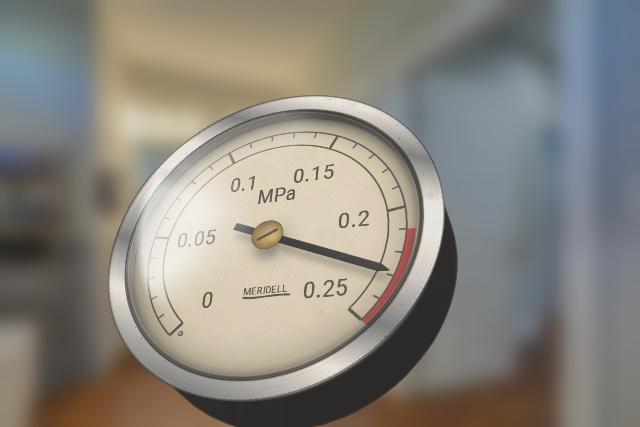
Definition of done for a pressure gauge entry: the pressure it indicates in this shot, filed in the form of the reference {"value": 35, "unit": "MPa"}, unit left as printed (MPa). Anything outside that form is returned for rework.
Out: {"value": 0.23, "unit": "MPa"}
